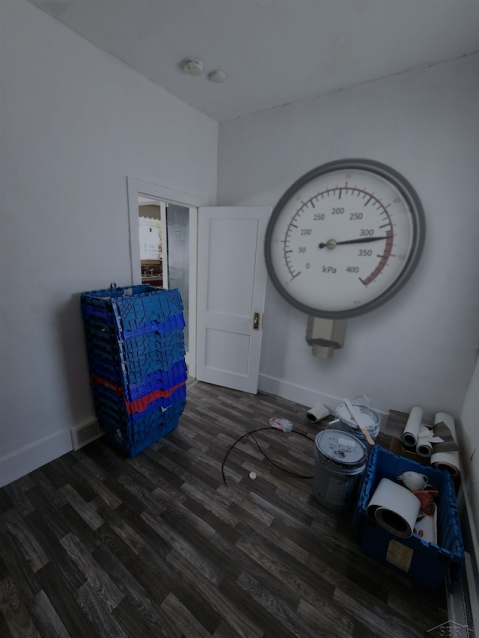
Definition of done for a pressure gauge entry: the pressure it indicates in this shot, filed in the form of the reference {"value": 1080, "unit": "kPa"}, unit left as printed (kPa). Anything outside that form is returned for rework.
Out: {"value": 320, "unit": "kPa"}
